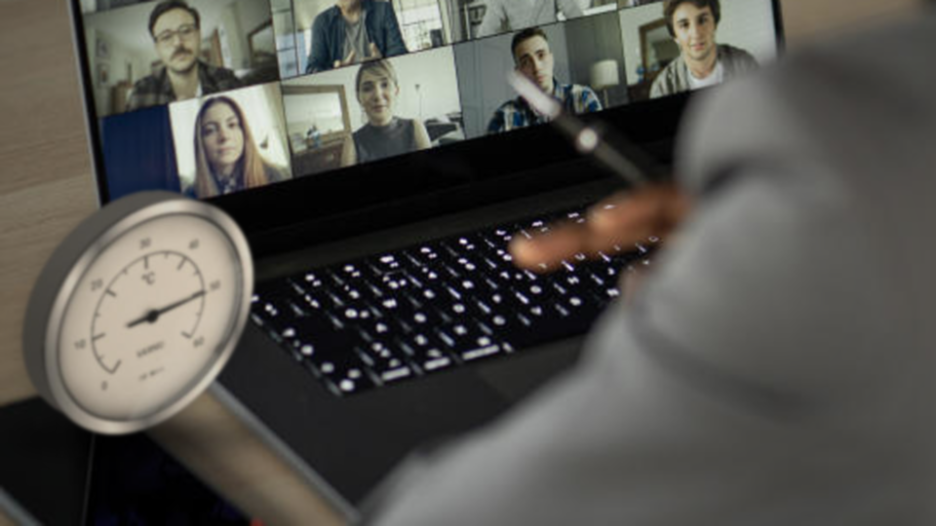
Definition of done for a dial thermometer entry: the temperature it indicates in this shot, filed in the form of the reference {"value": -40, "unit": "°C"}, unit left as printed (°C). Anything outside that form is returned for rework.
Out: {"value": 50, "unit": "°C"}
